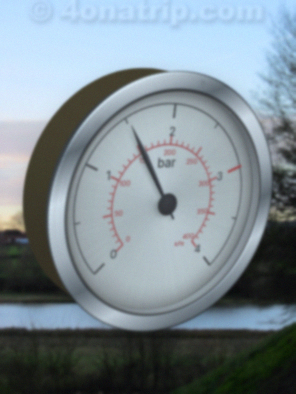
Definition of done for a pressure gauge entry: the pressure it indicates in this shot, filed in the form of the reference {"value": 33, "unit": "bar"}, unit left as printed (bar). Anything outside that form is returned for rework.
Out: {"value": 1.5, "unit": "bar"}
